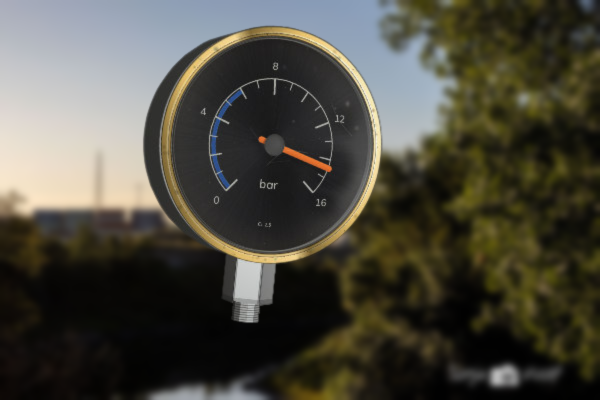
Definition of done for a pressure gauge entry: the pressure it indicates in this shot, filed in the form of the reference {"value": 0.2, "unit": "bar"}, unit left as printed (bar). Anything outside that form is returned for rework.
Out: {"value": 14.5, "unit": "bar"}
